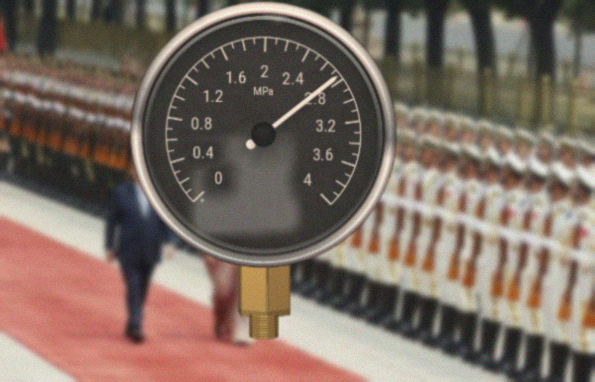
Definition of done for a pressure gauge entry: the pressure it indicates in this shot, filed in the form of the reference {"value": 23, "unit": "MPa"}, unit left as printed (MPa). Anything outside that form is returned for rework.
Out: {"value": 2.75, "unit": "MPa"}
